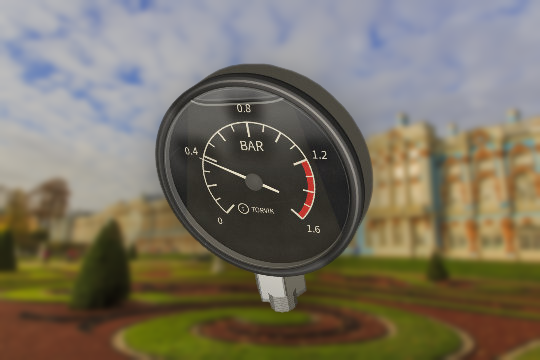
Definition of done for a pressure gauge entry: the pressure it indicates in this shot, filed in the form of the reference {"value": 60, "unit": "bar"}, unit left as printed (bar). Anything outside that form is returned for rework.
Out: {"value": 0.4, "unit": "bar"}
